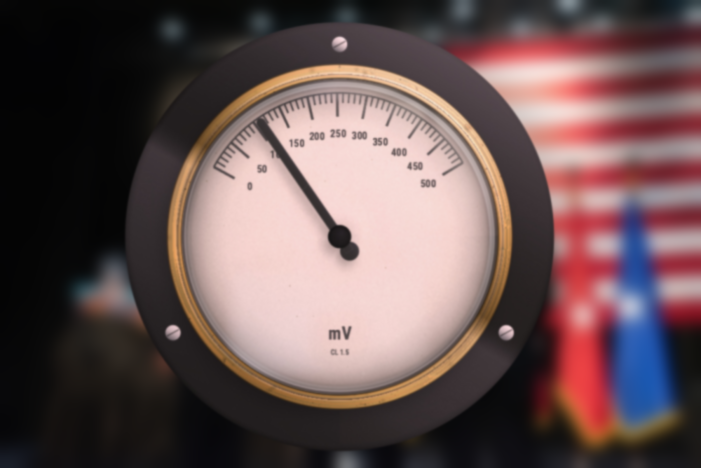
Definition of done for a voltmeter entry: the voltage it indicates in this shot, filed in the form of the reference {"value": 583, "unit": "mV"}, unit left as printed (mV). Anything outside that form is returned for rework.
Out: {"value": 110, "unit": "mV"}
